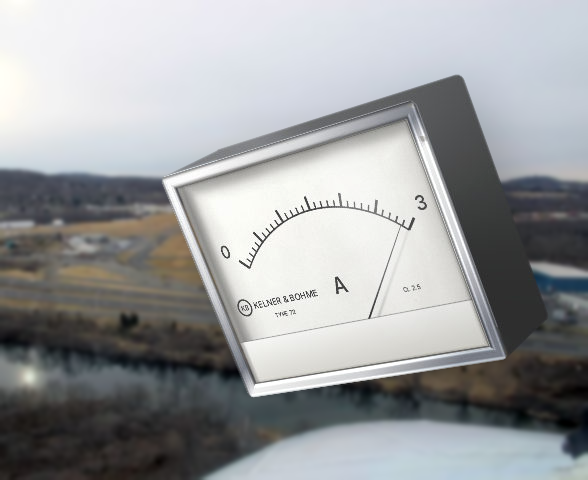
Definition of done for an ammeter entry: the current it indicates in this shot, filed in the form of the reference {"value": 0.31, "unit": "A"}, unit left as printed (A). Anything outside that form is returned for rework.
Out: {"value": 2.9, "unit": "A"}
